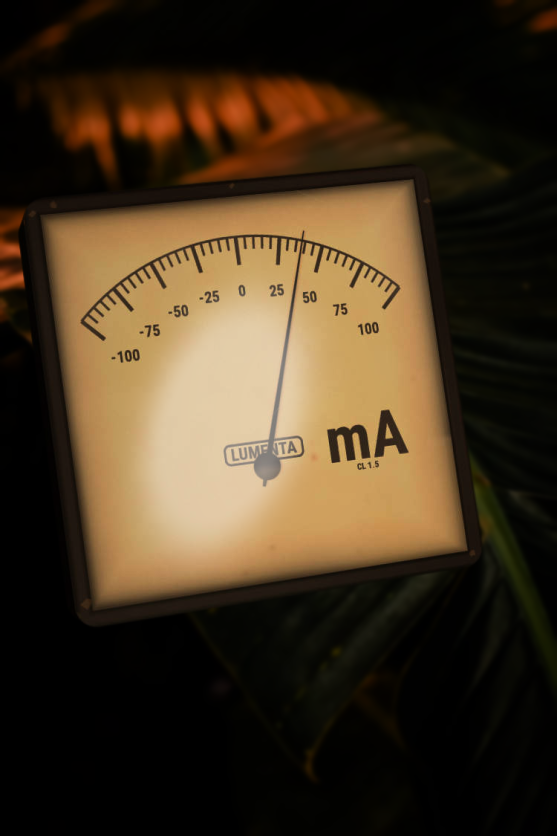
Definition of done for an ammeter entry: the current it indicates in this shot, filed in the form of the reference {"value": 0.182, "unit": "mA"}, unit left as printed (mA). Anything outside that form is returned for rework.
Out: {"value": 37.5, "unit": "mA"}
